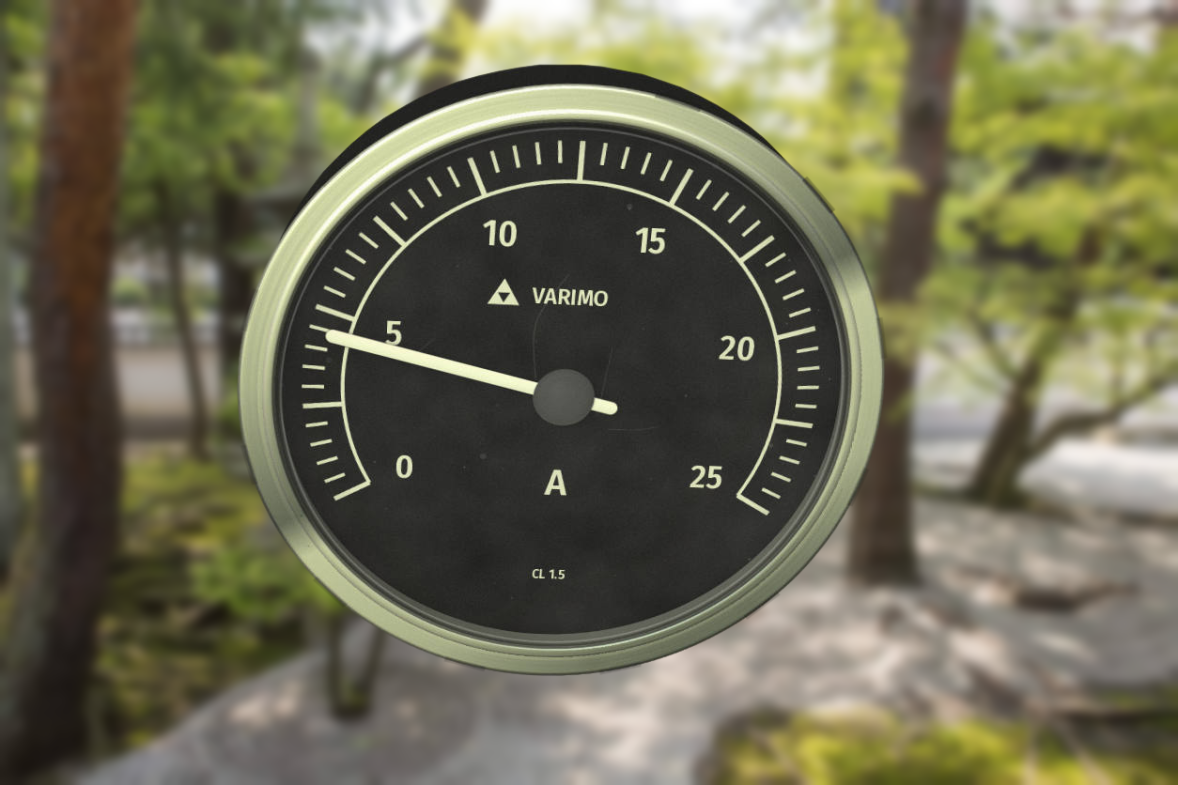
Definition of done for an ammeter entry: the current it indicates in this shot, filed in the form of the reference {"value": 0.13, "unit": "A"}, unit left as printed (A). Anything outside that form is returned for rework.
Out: {"value": 4.5, "unit": "A"}
